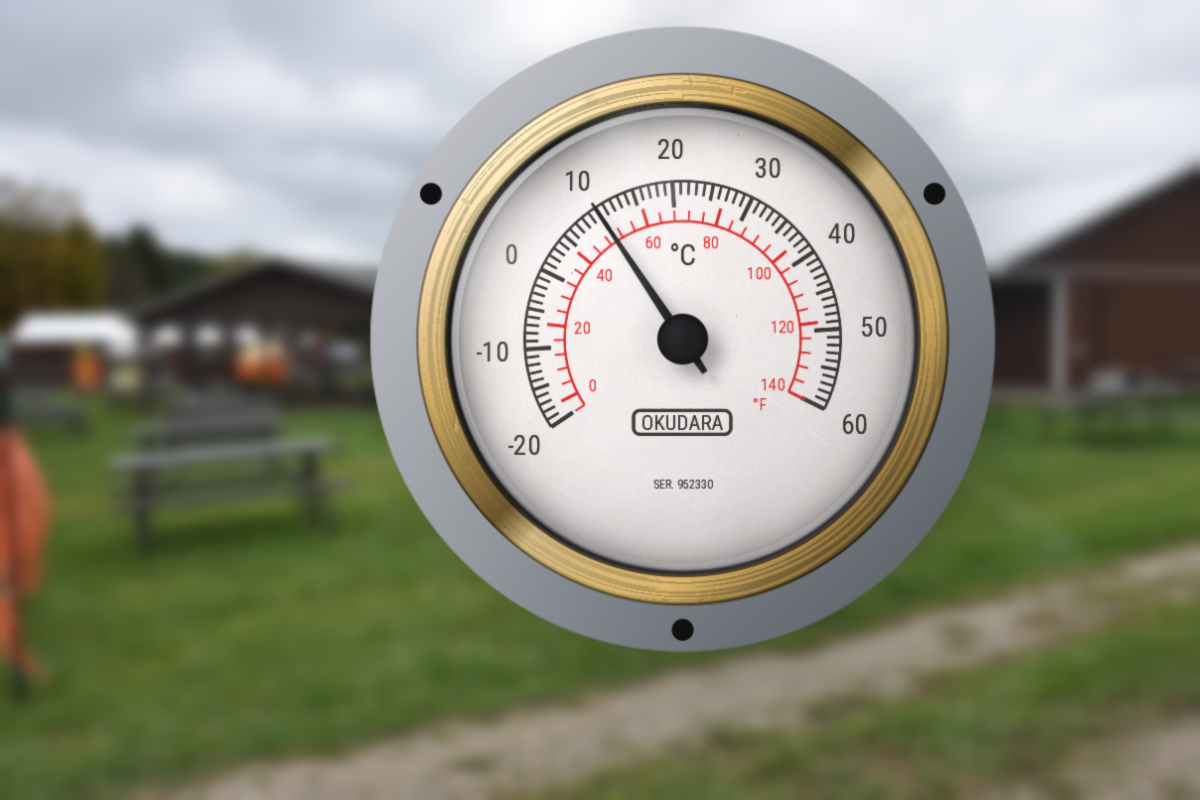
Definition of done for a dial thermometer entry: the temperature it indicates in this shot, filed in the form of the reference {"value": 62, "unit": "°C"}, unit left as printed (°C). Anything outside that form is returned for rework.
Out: {"value": 10, "unit": "°C"}
